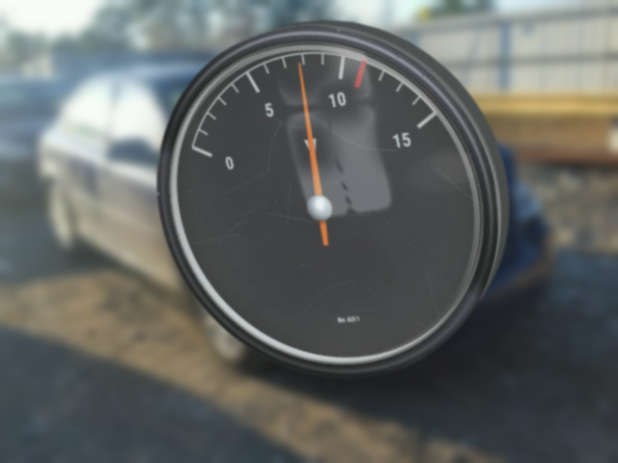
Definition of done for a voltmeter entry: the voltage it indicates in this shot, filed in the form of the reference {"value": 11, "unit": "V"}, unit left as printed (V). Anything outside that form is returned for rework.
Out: {"value": 8, "unit": "V"}
